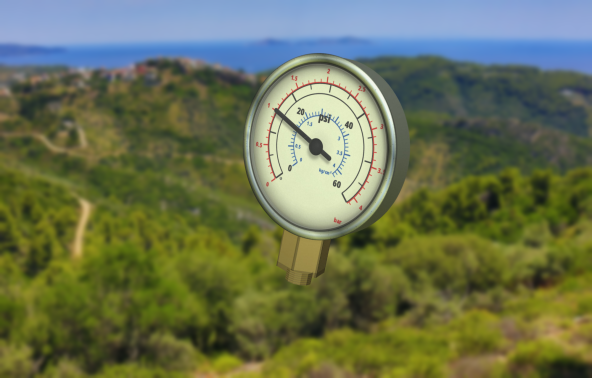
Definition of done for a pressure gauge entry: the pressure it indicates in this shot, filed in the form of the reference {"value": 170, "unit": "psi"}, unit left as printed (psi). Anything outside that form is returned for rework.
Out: {"value": 15, "unit": "psi"}
